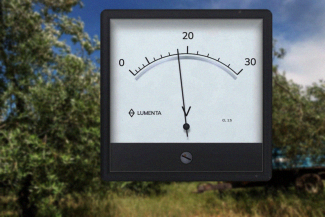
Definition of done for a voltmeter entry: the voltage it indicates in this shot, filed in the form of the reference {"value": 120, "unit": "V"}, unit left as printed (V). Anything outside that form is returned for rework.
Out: {"value": 18, "unit": "V"}
